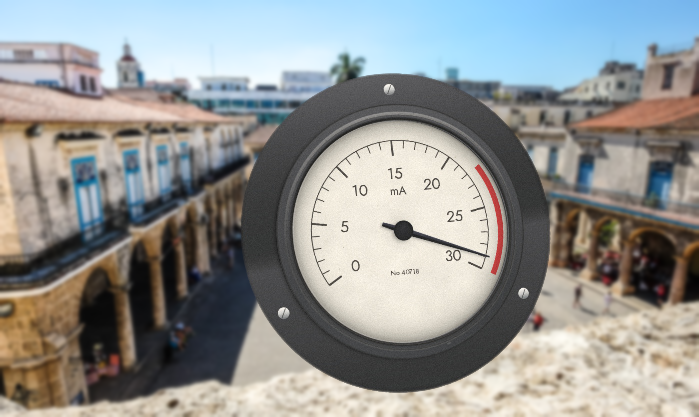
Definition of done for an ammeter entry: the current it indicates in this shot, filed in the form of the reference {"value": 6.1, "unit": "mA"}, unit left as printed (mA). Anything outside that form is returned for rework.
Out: {"value": 29, "unit": "mA"}
